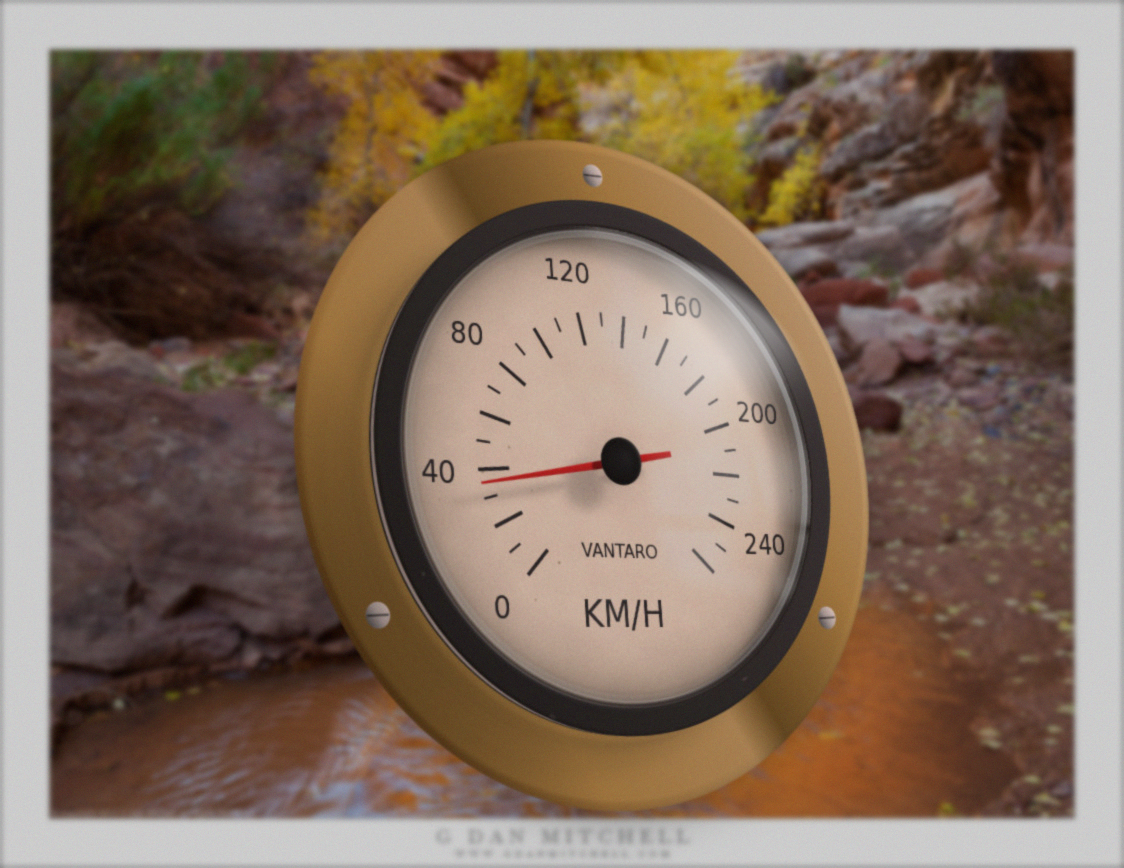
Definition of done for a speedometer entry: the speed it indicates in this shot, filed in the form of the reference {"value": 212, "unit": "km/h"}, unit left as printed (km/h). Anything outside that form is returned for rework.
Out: {"value": 35, "unit": "km/h"}
